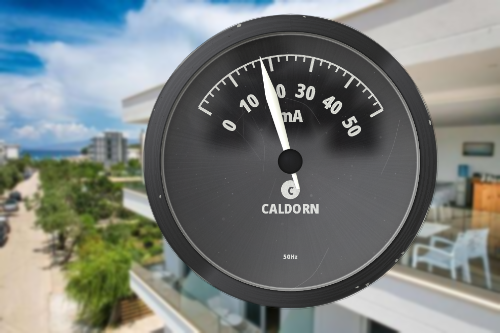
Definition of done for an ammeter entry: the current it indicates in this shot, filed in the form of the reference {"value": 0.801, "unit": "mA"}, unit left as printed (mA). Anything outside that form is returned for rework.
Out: {"value": 18, "unit": "mA"}
